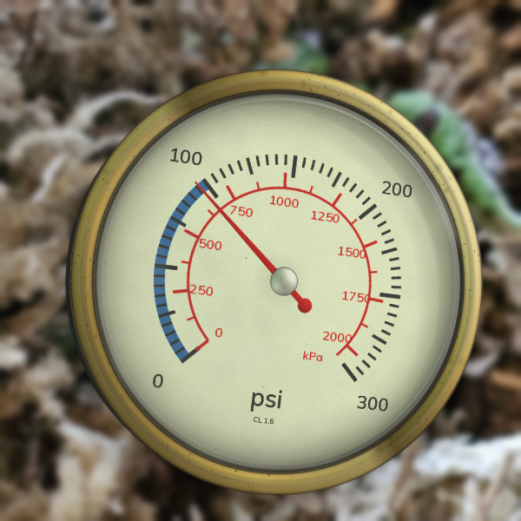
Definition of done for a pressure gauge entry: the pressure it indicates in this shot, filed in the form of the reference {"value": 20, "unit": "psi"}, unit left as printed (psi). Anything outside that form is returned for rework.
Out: {"value": 95, "unit": "psi"}
